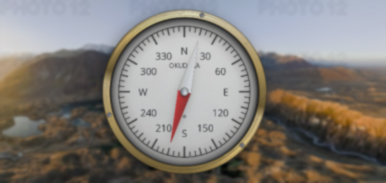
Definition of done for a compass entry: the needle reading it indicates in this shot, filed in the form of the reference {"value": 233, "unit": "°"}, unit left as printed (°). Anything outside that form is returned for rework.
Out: {"value": 195, "unit": "°"}
